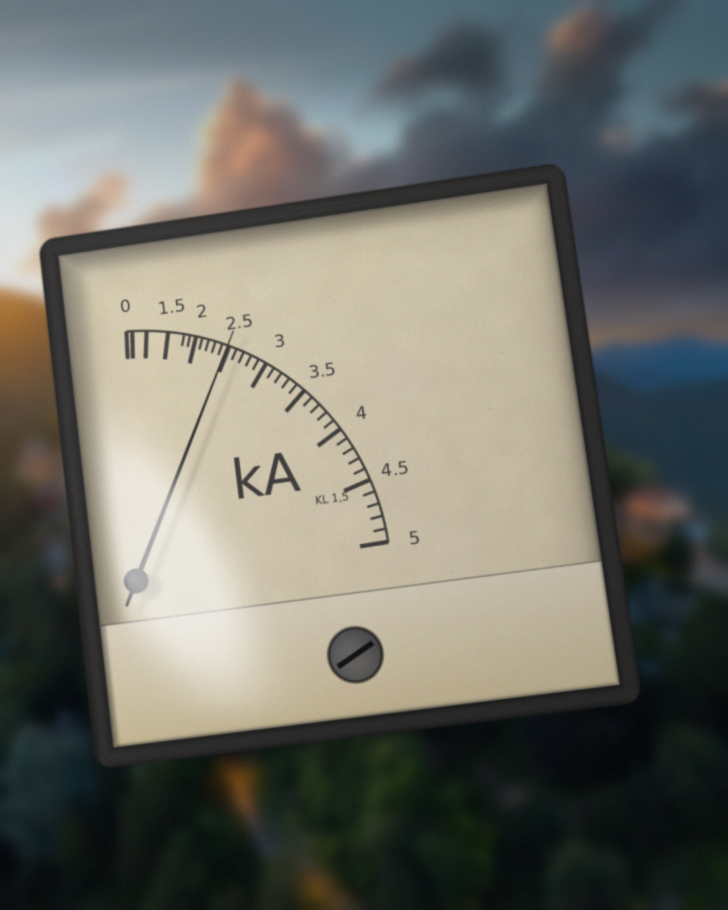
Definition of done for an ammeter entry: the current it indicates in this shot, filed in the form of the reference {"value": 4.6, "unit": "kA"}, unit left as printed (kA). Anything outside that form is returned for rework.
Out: {"value": 2.5, "unit": "kA"}
